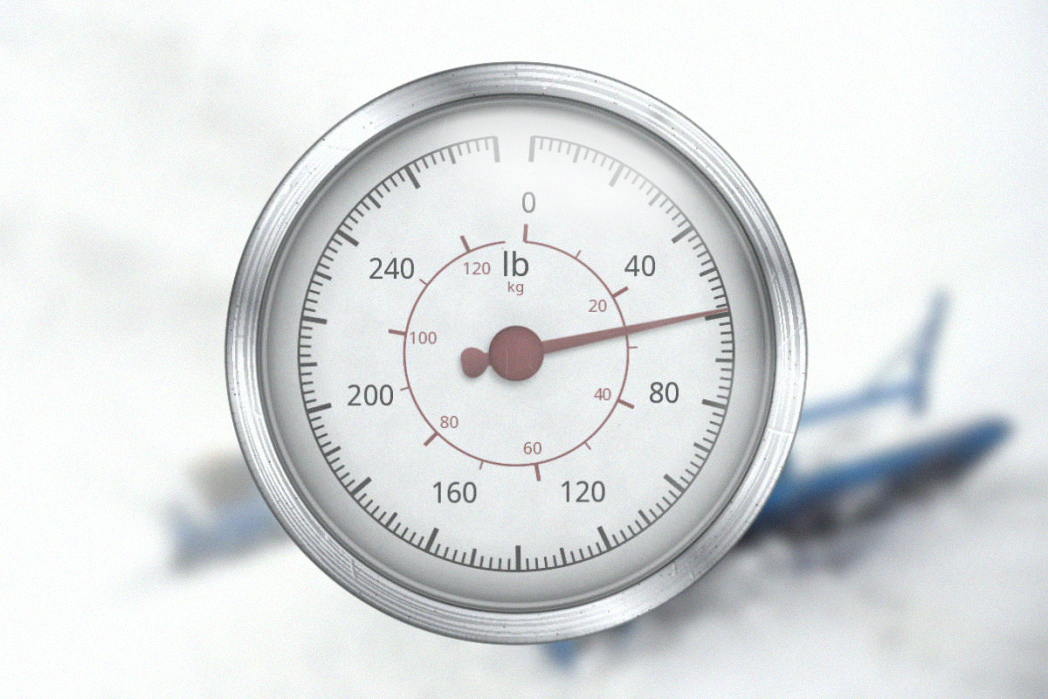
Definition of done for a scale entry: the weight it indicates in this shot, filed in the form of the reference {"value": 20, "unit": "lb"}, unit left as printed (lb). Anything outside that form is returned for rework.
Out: {"value": 59, "unit": "lb"}
